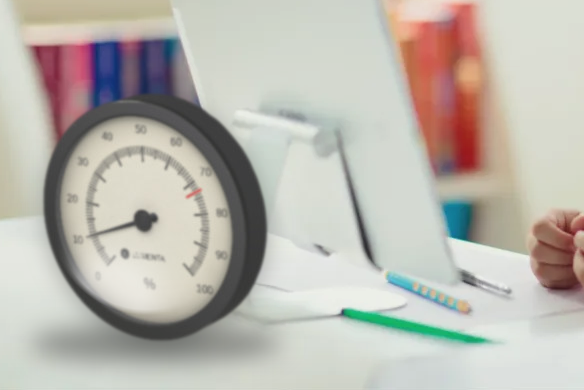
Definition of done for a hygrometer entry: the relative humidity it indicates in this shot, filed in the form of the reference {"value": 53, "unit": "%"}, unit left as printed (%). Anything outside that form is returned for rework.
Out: {"value": 10, "unit": "%"}
